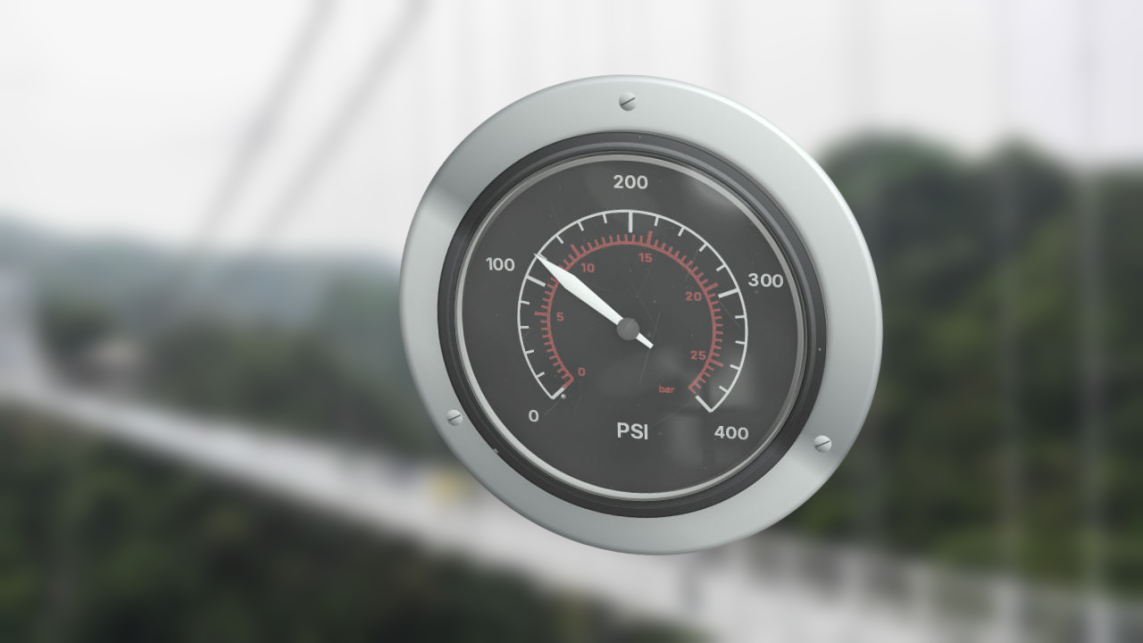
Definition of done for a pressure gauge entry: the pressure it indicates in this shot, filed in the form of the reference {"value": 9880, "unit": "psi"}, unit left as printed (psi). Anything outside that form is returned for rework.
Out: {"value": 120, "unit": "psi"}
